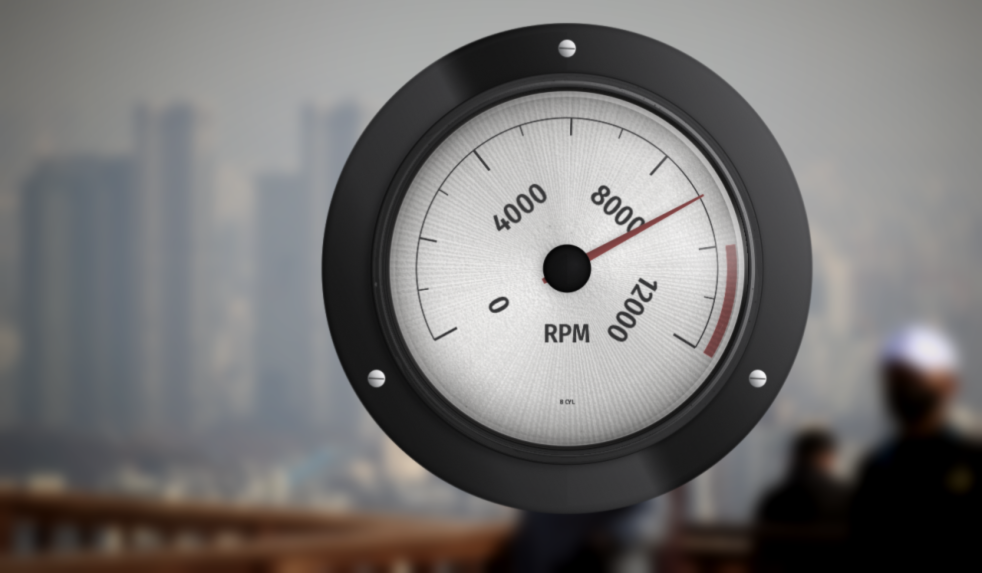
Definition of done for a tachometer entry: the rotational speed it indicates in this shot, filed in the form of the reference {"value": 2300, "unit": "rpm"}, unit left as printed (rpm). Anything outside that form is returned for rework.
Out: {"value": 9000, "unit": "rpm"}
